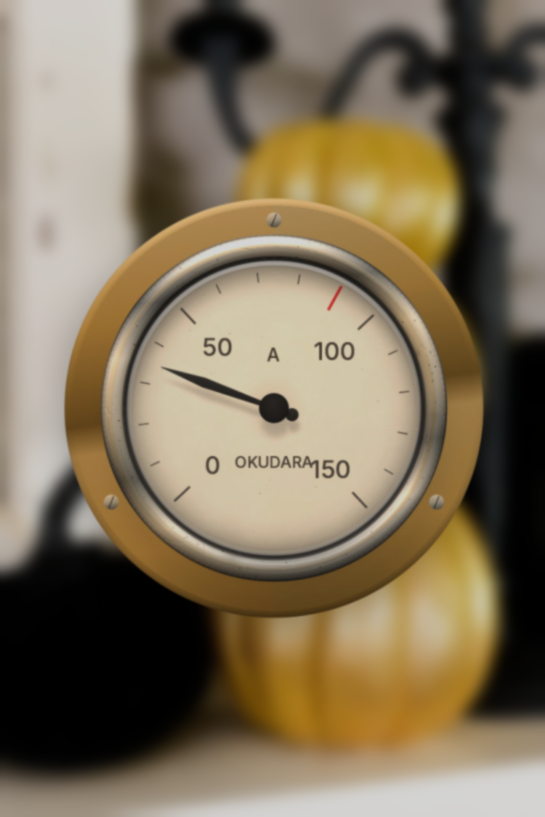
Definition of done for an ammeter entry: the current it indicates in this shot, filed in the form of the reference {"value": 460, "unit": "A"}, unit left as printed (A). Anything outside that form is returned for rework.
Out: {"value": 35, "unit": "A"}
